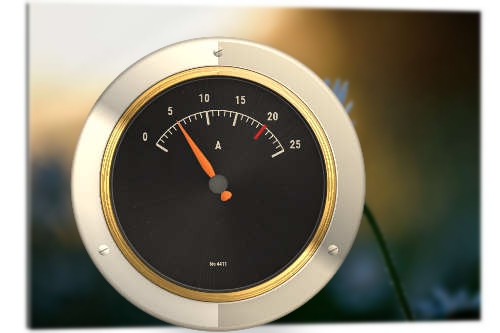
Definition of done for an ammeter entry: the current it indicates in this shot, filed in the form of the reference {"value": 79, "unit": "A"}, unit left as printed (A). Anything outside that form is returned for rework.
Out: {"value": 5, "unit": "A"}
